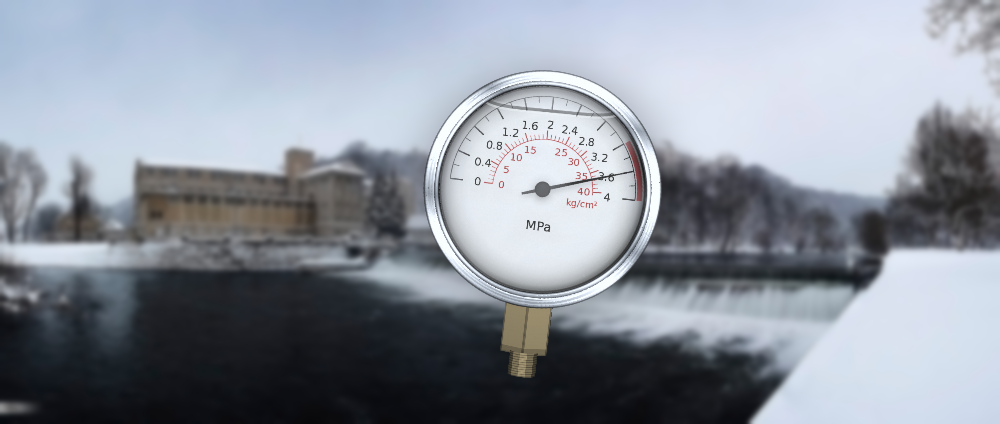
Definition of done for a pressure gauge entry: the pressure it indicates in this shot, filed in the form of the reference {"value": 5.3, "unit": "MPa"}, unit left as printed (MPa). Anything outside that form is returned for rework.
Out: {"value": 3.6, "unit": "MPa"}
